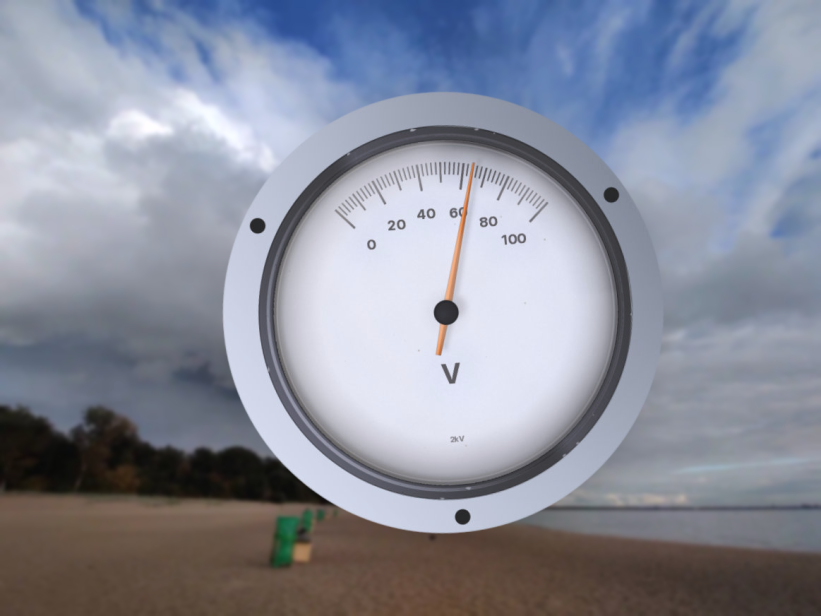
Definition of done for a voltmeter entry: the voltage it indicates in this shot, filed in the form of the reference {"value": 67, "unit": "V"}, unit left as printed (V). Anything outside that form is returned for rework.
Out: {"value": 64, "unit": "V"}
